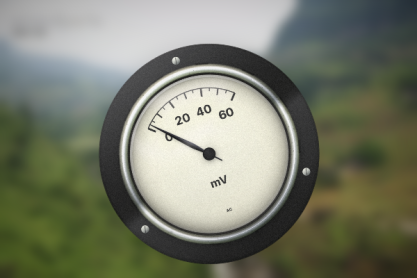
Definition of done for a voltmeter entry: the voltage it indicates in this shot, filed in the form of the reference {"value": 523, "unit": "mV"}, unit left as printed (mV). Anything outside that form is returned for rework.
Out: {"value": 2.5, "unit": "mV"}
